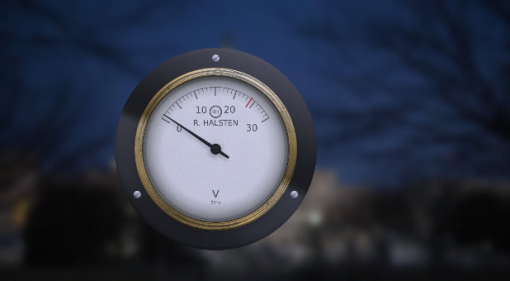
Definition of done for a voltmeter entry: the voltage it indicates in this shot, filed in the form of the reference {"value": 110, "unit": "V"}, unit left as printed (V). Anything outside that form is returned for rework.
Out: {"value": 1, "unit": "V"}
